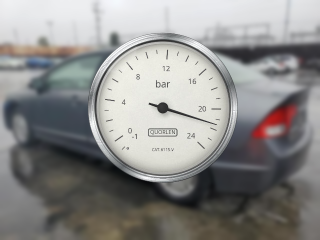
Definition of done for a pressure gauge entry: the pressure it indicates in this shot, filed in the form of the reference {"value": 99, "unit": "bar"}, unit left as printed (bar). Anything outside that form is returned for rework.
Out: {"value": 21.5, "unit": "bar"}
